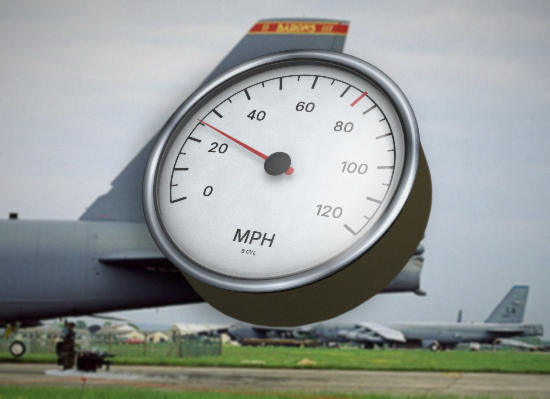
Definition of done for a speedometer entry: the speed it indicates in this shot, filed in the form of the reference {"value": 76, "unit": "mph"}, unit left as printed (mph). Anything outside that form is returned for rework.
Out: {"value": 25, "unit": "mph"}
